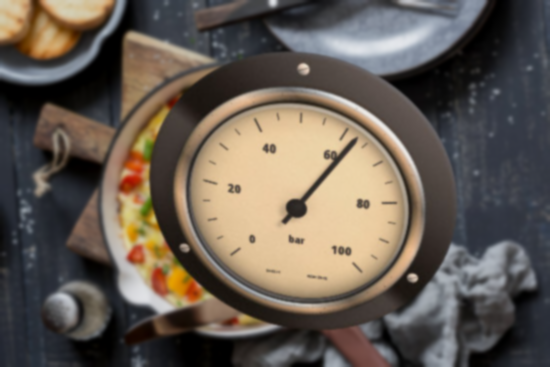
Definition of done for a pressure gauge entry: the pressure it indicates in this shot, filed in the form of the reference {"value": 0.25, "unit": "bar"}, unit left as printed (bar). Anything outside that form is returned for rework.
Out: {"value": 62.5, "unit": "bar"}
